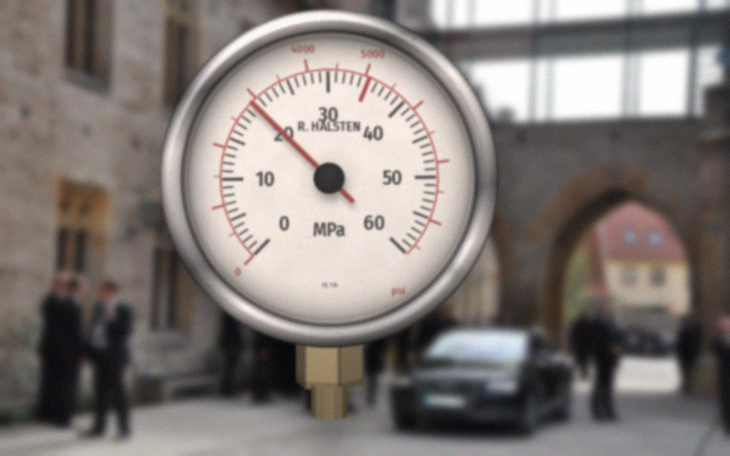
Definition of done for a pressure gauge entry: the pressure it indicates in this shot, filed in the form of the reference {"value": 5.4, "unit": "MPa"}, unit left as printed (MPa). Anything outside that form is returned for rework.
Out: {"value": 20, "unit": "MPa"}
